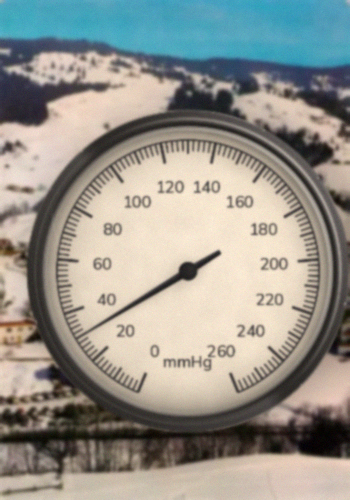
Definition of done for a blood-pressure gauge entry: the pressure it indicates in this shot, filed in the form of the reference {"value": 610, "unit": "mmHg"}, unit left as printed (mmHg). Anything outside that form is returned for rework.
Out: {"value": 30, "unit": "mmHg"}
